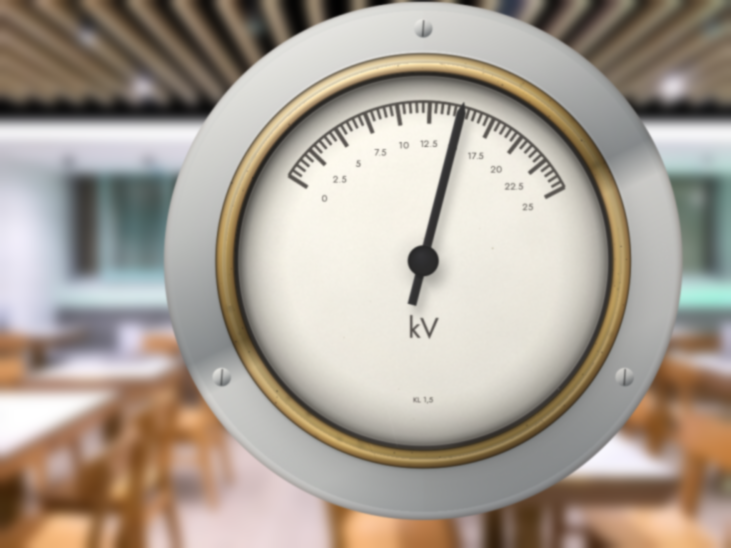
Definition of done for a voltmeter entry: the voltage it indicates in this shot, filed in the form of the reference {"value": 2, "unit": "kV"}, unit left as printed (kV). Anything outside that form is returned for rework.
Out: {"value": 15, "unit": "kV"}
